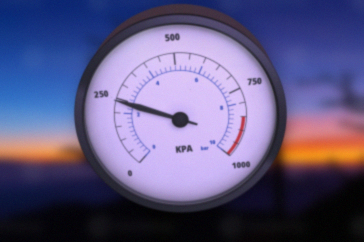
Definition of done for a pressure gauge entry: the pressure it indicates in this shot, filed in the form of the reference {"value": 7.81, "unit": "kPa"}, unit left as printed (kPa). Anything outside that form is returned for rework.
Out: {"value": 250, "unit": "kPa"}
